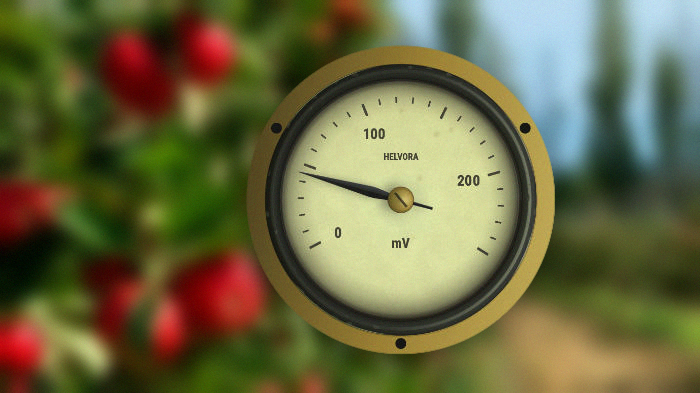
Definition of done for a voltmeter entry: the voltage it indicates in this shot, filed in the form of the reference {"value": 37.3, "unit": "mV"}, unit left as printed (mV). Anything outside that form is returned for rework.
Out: {"value": 45, "unit": "mV"}
